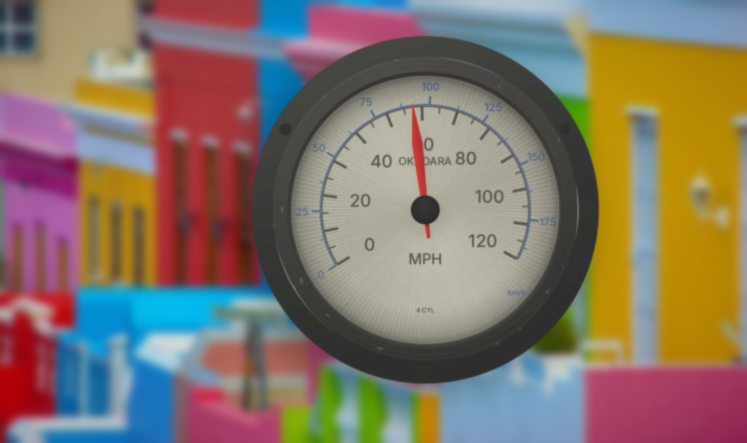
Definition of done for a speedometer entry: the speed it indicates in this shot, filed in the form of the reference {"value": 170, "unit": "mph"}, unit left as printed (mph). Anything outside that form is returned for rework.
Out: {"value": 57.5, "unit": "mph"}
